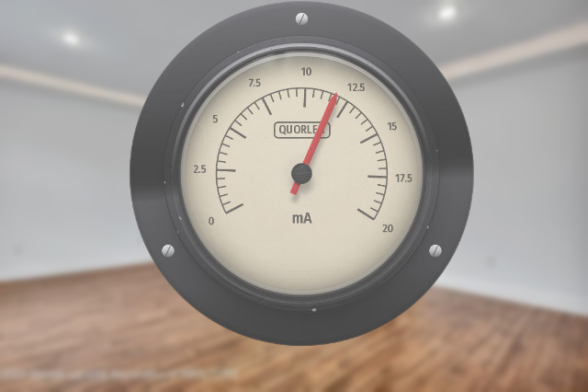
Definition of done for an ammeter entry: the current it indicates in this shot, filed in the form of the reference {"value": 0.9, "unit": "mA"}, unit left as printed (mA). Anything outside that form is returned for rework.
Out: {"value": 11.75, "unit": "mA"}
